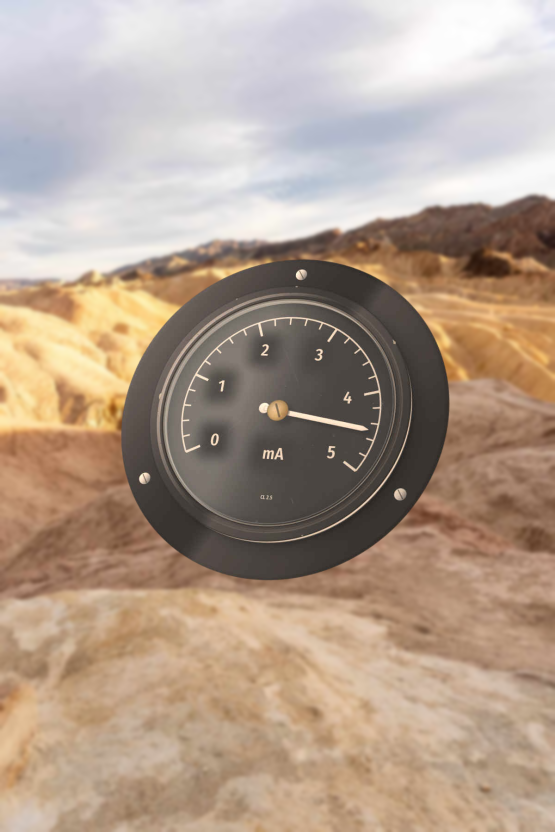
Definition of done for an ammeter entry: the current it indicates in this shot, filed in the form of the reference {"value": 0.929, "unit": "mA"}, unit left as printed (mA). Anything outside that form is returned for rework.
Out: {"value": 4.5, "unit": "mA"}
